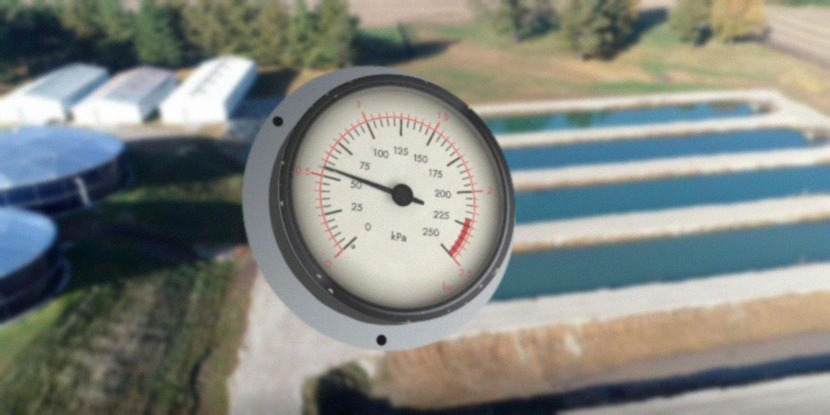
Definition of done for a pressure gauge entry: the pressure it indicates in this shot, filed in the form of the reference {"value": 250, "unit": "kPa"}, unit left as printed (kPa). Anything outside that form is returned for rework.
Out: {"value": 55, "unit": "kPa"}
